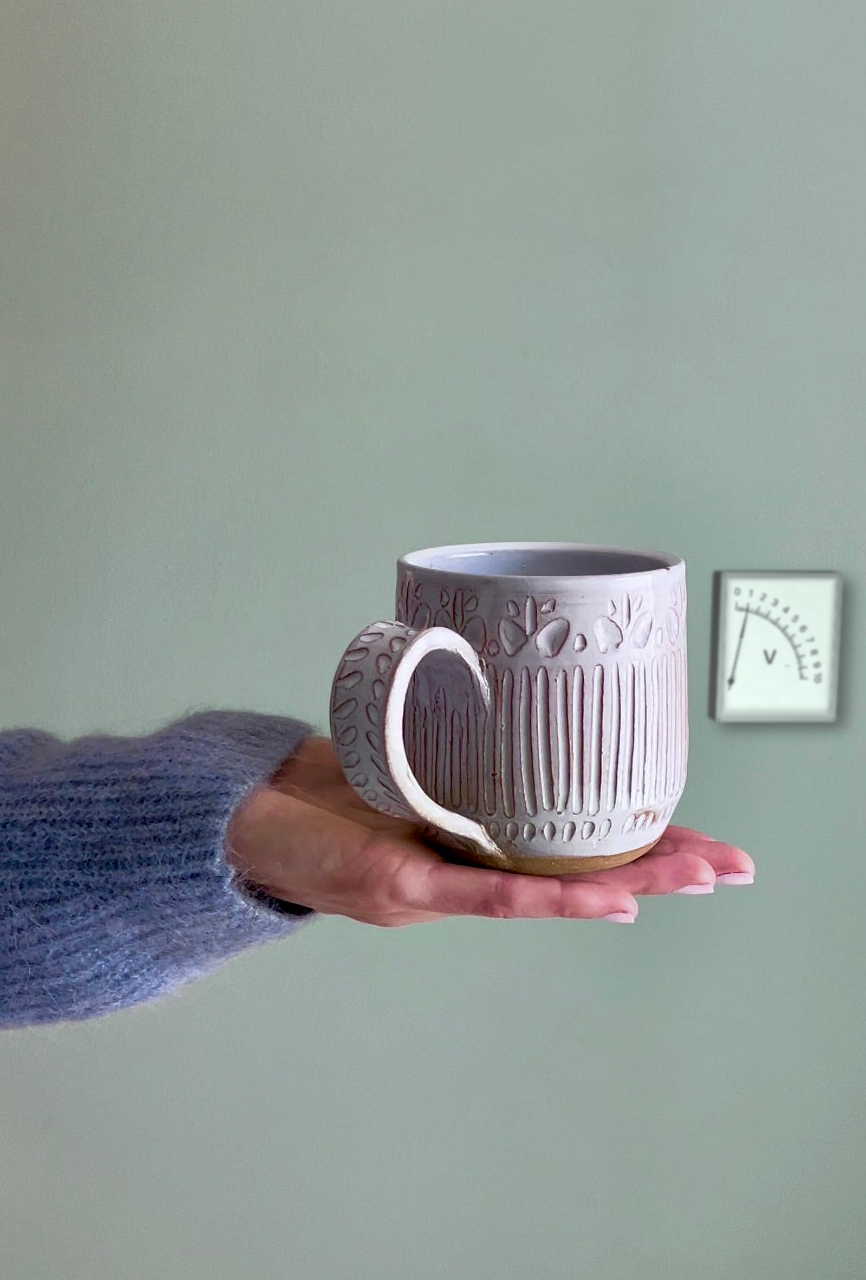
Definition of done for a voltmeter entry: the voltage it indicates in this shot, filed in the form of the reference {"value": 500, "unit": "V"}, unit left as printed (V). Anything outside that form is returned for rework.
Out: {"value": 1, "unit": "V"}
